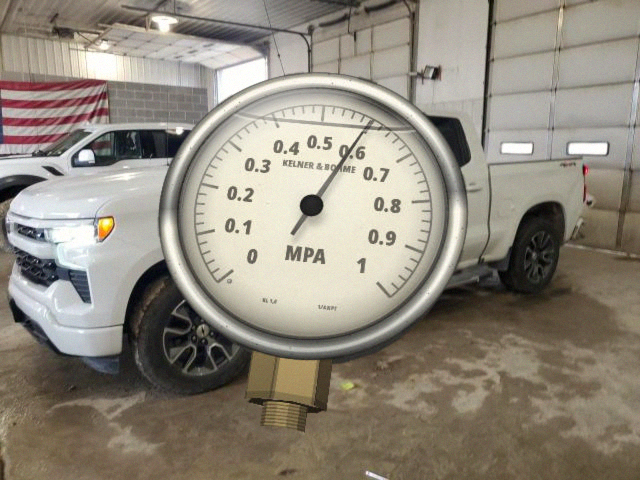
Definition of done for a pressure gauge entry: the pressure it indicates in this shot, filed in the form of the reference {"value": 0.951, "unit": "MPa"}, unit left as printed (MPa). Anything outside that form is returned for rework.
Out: {"value": 0.6, "unit": "MPa"}
